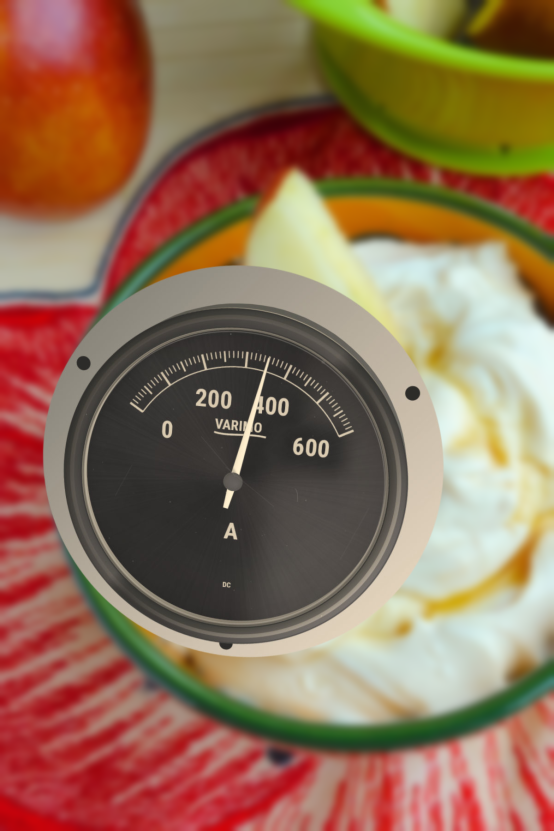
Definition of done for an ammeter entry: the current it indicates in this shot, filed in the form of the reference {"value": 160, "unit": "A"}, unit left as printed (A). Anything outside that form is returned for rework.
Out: {"value": 350, "unit": "A"}
